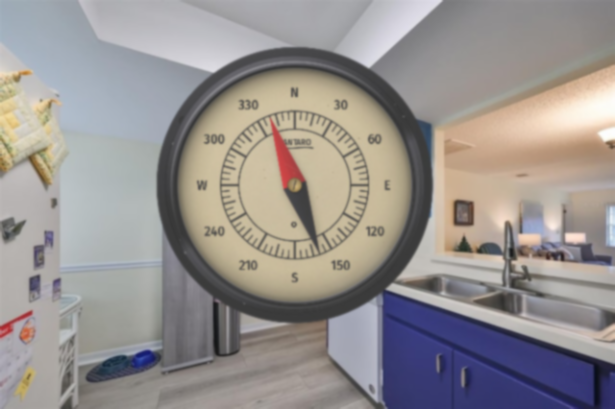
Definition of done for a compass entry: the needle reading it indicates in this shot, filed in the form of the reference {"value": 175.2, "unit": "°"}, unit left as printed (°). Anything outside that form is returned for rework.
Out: {"value": 340, "unit": "°"}
